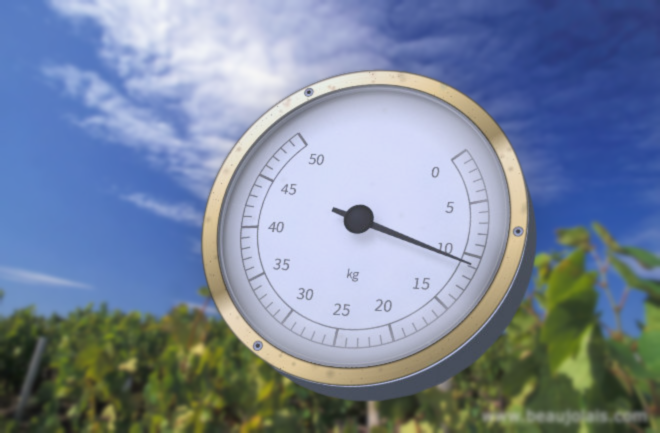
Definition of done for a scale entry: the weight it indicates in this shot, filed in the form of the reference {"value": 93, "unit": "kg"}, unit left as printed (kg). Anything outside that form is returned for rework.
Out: {"value": 11, "unit": "kg"}
